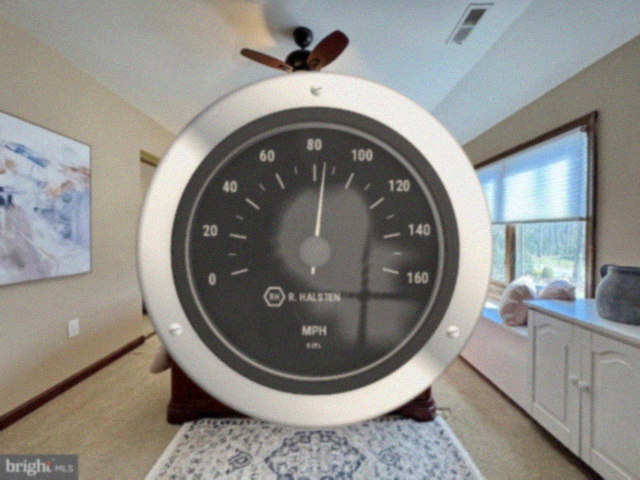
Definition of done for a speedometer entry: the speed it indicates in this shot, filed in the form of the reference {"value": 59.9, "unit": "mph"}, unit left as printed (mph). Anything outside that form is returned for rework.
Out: {"value": 85, "unit": "mph"}
